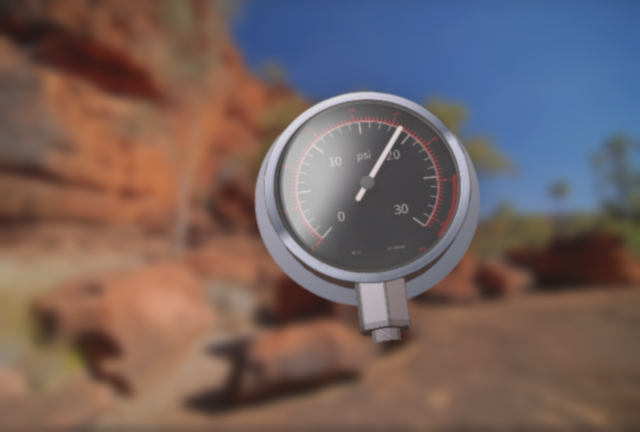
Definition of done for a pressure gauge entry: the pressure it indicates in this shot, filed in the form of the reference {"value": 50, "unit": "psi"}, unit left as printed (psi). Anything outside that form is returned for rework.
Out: {"value": 19, "unit": "psi"}
